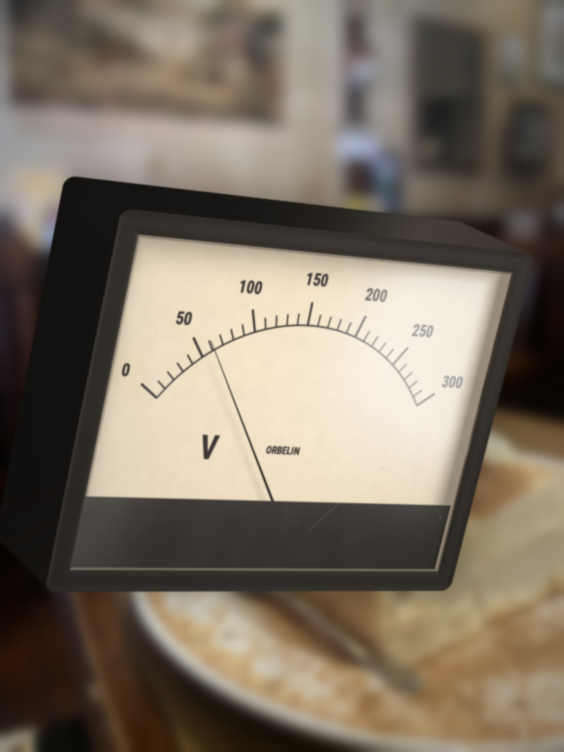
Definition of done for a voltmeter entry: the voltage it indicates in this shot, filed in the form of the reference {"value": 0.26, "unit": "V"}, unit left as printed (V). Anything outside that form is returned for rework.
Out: {"value": 60, "unit": "V"}
